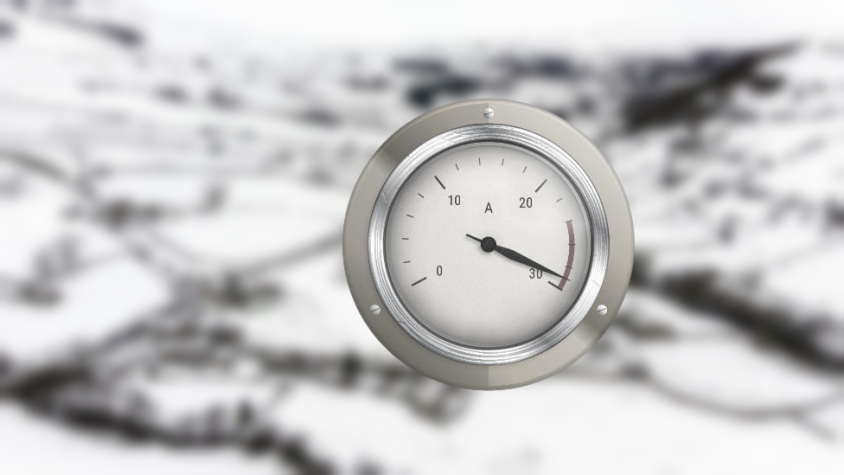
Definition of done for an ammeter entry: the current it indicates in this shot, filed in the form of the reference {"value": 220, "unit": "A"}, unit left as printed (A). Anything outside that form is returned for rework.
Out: {"value": 29, "unit": "A"}
